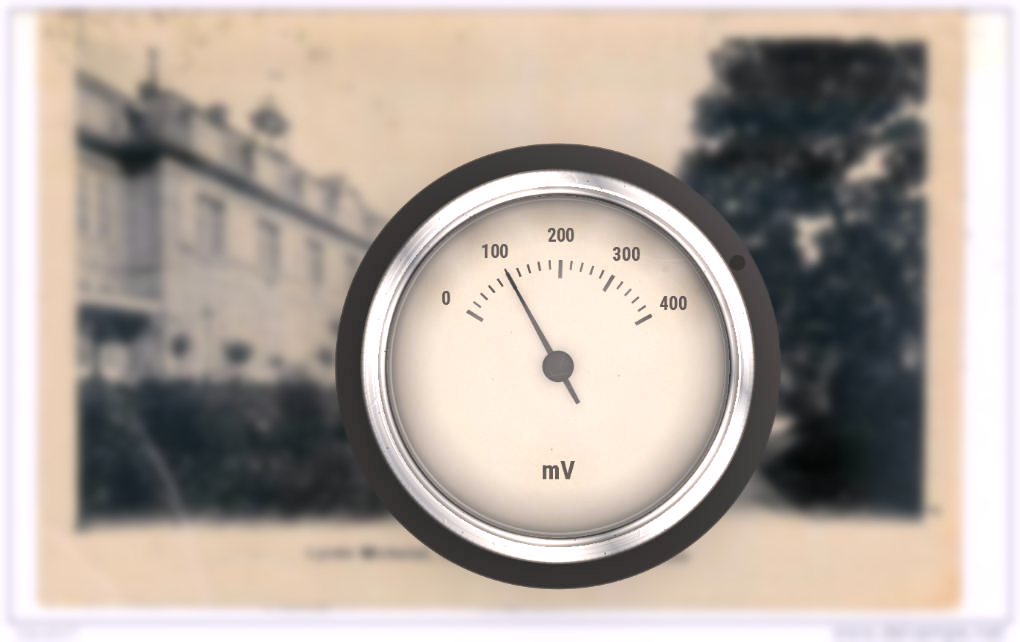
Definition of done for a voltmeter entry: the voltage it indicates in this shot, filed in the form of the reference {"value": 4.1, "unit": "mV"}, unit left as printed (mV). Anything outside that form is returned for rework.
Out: {"value": 100, "unit": "mV"}
